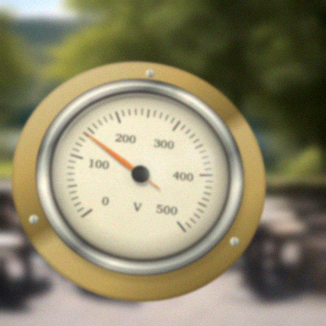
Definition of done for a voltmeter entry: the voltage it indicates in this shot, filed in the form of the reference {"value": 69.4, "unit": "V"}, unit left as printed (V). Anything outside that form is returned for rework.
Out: {"value": 140, "unit": "V"}
